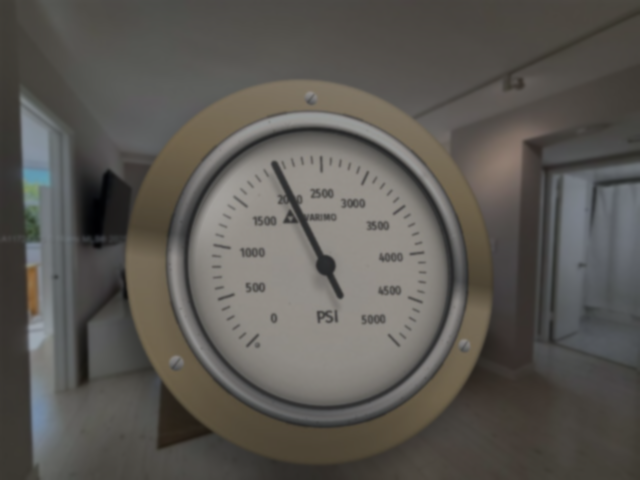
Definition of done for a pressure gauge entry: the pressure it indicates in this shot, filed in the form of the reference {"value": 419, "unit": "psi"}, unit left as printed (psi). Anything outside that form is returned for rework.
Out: {"value": 2000, "unit": "psi"}
